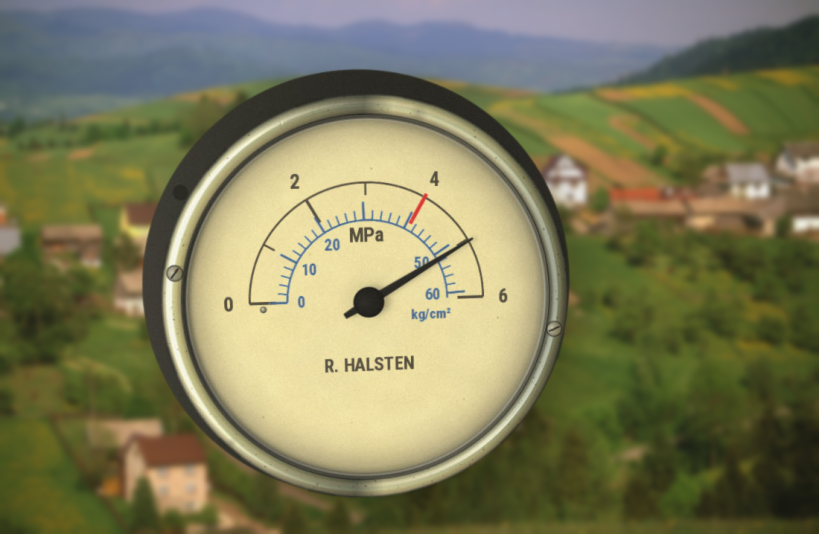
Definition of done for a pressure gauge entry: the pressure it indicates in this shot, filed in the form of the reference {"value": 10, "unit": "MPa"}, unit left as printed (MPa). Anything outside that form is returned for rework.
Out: {"value": 5, "unit": "MPa"}
